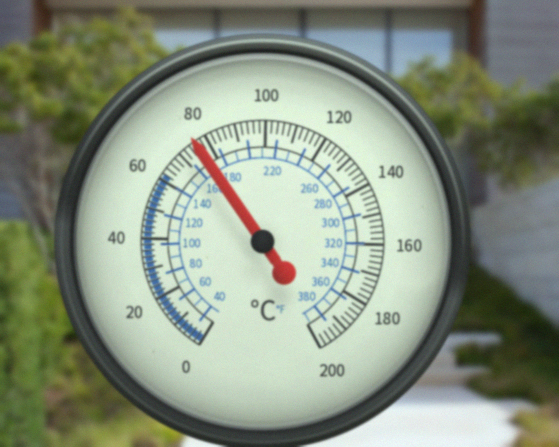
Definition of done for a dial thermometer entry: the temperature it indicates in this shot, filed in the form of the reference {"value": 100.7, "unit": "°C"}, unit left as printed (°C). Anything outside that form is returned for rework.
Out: {"value": 76, "unit": "°C"}
